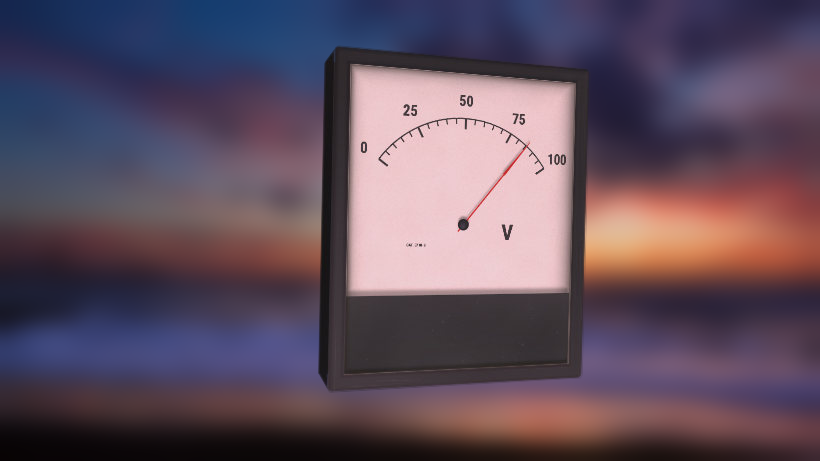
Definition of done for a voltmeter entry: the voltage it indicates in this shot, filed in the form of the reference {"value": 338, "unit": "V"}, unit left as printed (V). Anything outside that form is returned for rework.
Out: {"value": 85, "unit": "V"}
